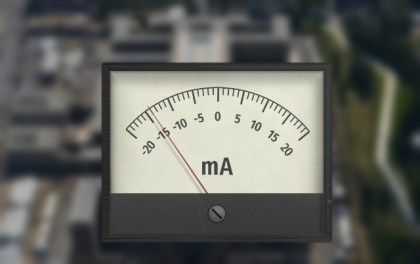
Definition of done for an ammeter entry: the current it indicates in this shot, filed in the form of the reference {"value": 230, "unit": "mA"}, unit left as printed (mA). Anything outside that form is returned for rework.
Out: {"value": -14, "unit": "mA"}
